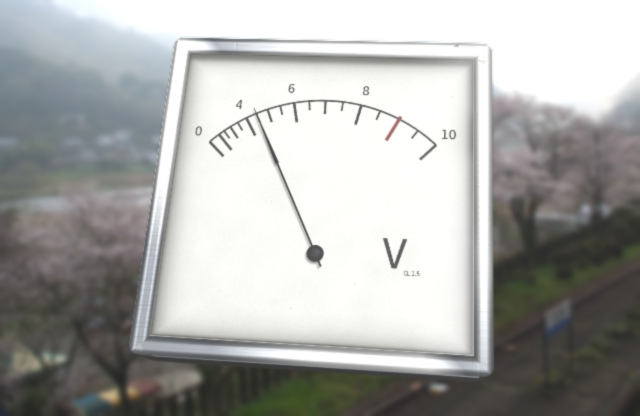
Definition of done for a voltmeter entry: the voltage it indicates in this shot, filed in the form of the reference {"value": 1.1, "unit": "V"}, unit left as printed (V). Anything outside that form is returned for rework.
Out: {"value": 4.5, "unit": "V"}
